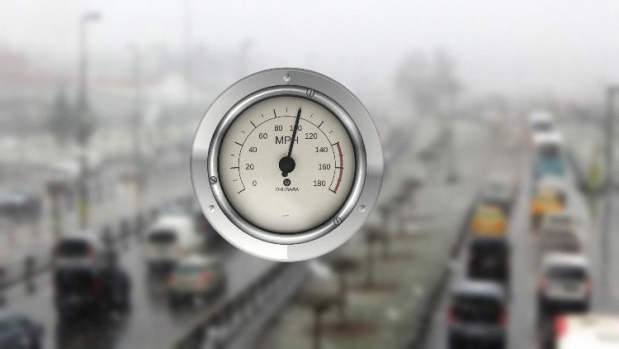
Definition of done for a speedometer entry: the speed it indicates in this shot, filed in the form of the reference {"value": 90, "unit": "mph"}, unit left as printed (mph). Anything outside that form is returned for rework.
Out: {"value": 100, "unit": "mph"}
